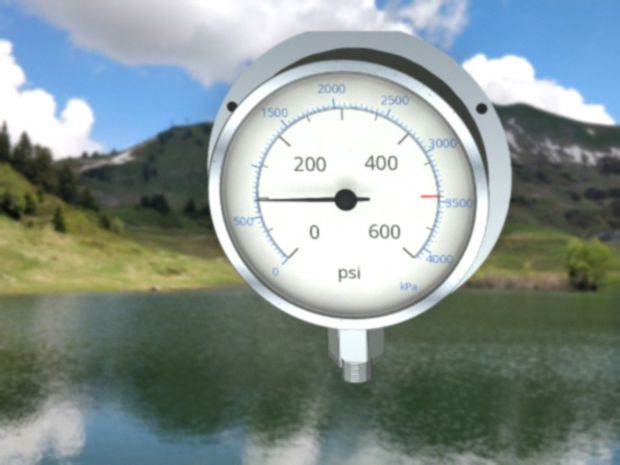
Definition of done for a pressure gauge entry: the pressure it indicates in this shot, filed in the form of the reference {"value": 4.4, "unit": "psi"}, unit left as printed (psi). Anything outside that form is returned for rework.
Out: {"value": 100, "unit": "psi"}
